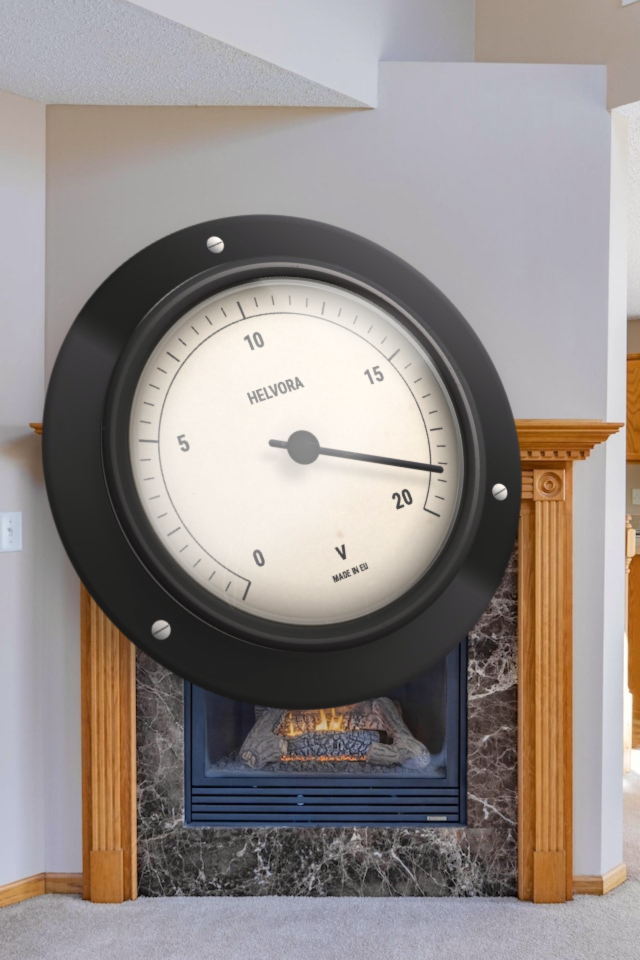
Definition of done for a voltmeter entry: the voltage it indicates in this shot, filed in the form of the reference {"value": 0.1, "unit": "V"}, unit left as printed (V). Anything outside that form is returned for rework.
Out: {"value": 18.75, "unit": "V"}
